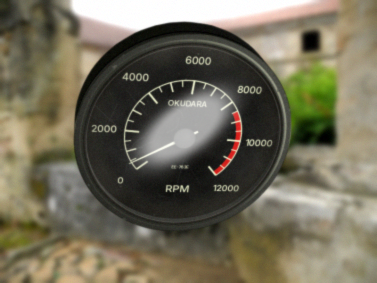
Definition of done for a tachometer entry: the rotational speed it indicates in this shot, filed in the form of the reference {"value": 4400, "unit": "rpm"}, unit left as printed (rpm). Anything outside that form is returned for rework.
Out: {"value": 500, "unit": "rpm"}
